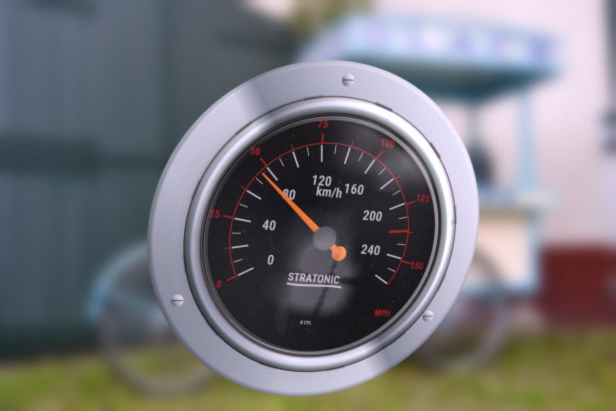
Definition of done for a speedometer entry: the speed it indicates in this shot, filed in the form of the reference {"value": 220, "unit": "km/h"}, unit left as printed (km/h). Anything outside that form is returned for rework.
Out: {"value": 75, "unit": "km/h"}
